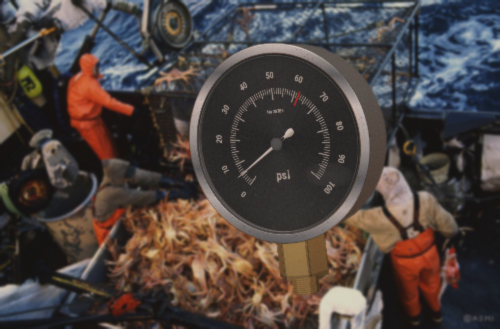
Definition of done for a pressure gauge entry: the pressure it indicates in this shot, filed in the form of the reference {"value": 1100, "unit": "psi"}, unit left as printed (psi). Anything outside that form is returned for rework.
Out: {"value": 5, "unit": "psi"}
